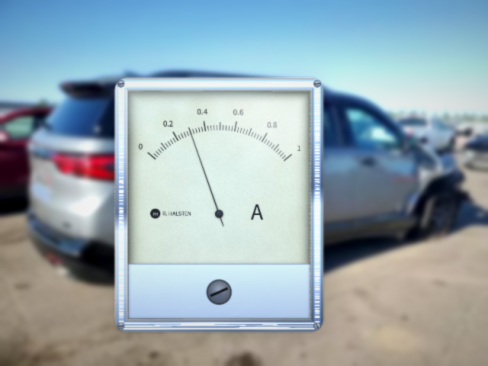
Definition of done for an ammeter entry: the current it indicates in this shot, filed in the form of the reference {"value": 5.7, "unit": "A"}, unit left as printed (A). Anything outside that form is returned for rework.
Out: {"value": 0.3, "unit": "A"}
